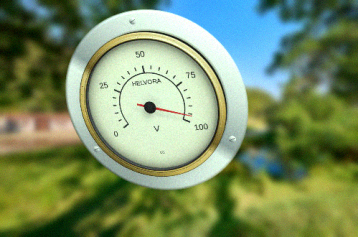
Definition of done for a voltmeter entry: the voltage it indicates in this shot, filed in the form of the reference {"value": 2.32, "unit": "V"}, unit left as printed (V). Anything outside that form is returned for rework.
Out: {"value": 95, "unit": "V"}
